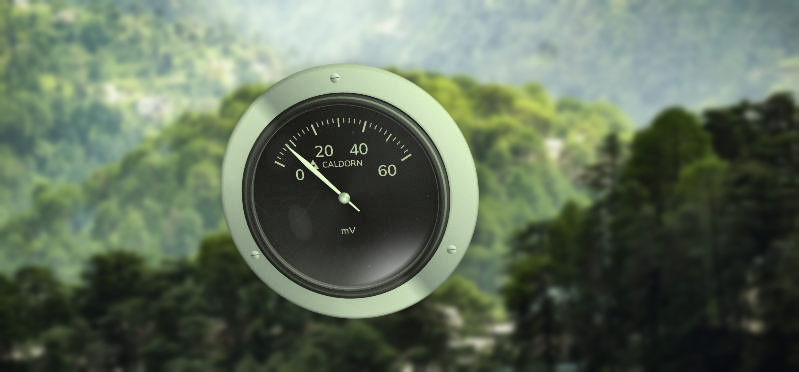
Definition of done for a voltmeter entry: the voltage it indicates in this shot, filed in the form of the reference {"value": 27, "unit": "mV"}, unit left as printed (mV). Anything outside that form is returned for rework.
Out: {"value": 8, "unit": "mV"}
